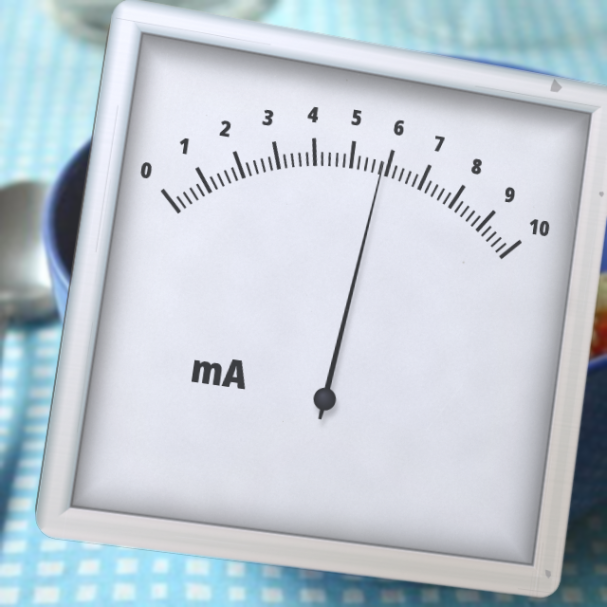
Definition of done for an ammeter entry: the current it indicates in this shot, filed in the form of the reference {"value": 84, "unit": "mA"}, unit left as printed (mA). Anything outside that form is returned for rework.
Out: {"value": 5.8, "unit": "mA"}
